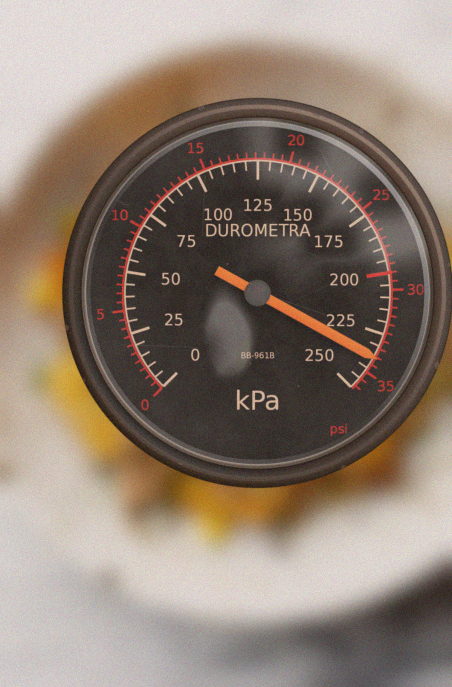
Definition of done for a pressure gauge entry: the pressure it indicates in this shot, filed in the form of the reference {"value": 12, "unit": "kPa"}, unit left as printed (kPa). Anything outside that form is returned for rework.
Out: {"value": 235, "unit": "kPa"}
